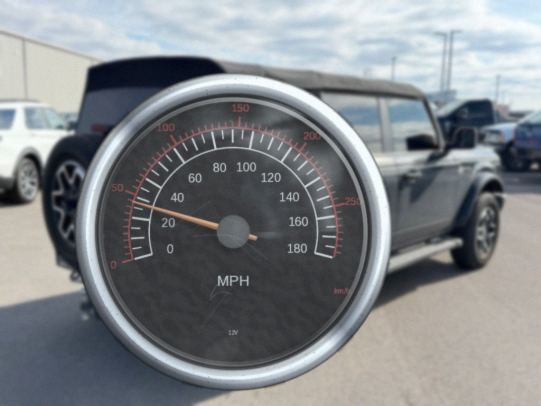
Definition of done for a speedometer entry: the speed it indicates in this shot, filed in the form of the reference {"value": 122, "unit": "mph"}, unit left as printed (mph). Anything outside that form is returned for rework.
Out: {"value": 27.5, "unit": "mph"}
